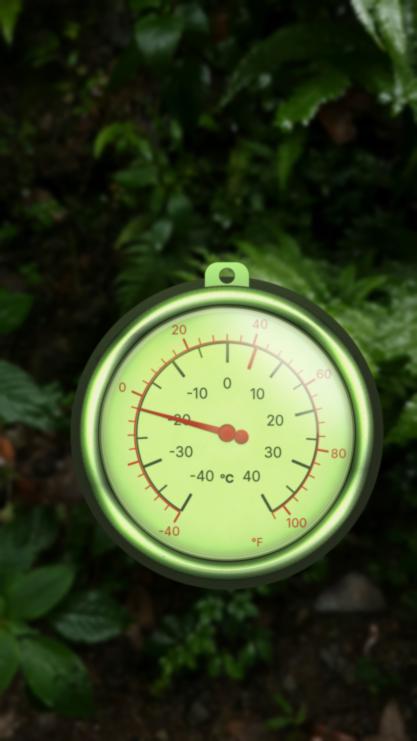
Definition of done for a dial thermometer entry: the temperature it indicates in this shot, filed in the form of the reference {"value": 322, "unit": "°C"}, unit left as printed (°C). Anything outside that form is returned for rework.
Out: {"value": -20, "unit": "°C"}
